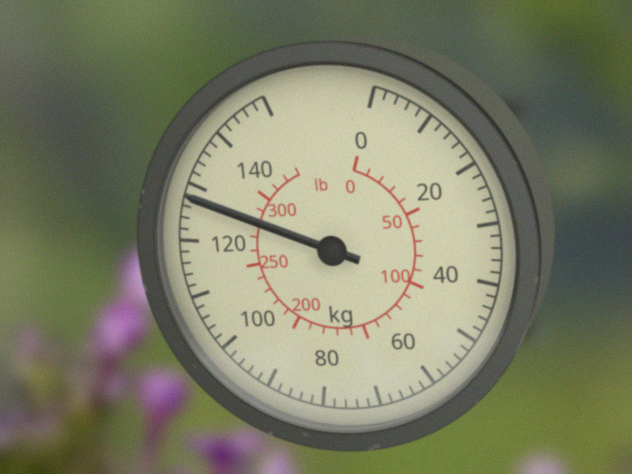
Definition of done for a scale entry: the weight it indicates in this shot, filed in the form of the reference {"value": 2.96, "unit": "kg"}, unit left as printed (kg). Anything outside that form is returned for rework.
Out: {"value": 128, "unit": "kg"}
